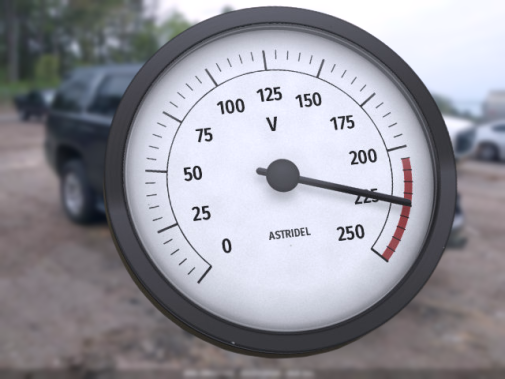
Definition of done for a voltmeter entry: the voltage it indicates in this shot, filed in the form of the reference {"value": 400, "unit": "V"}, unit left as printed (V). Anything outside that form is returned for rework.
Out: {"value": 225, "unit": "V"}
